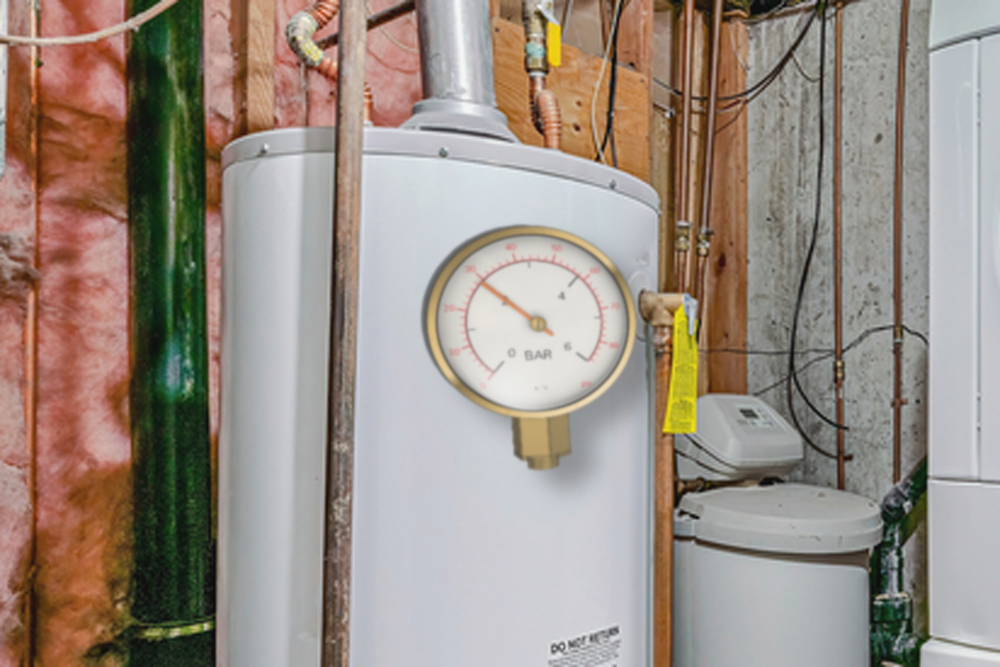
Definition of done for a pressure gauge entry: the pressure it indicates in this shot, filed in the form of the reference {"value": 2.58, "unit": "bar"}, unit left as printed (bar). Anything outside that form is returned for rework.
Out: {"value": 2, "unit": "bar"}
